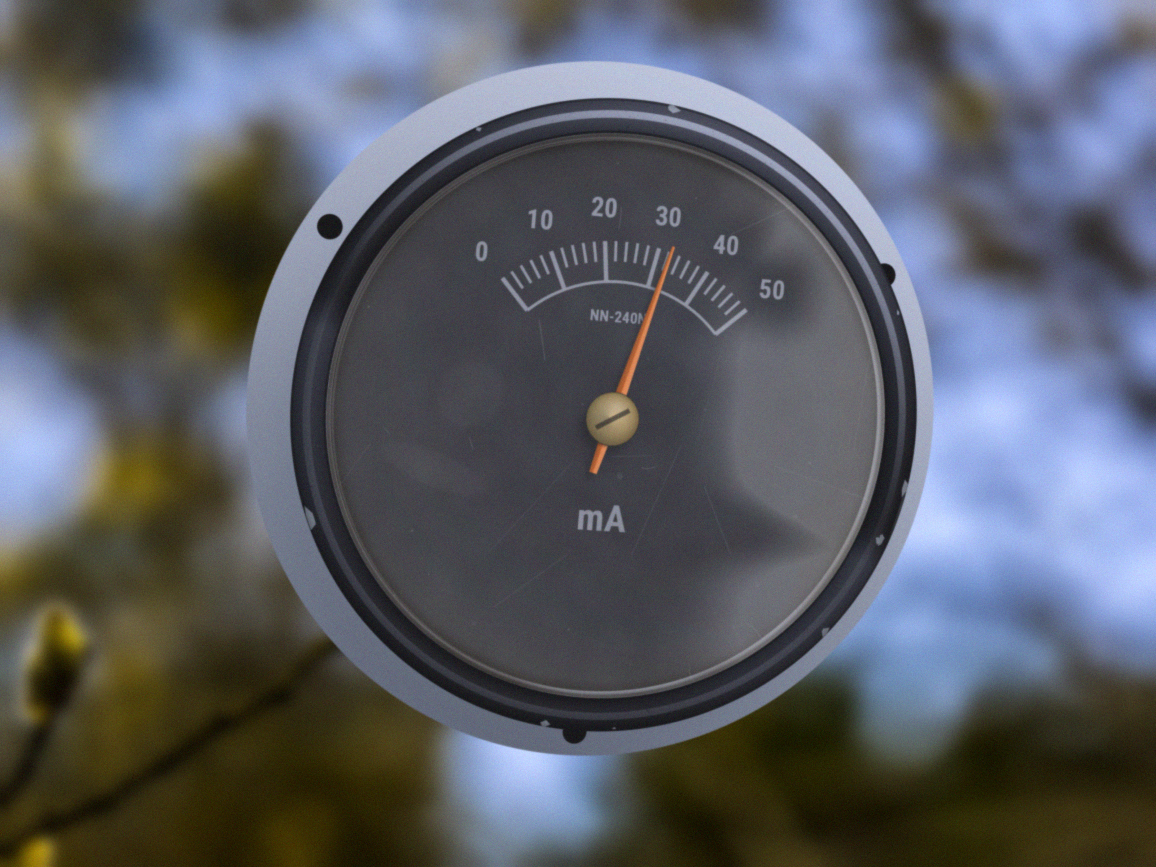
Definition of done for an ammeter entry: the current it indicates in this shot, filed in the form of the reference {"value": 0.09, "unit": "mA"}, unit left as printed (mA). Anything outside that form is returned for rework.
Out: {"value": 32, "unit": "mA"}
